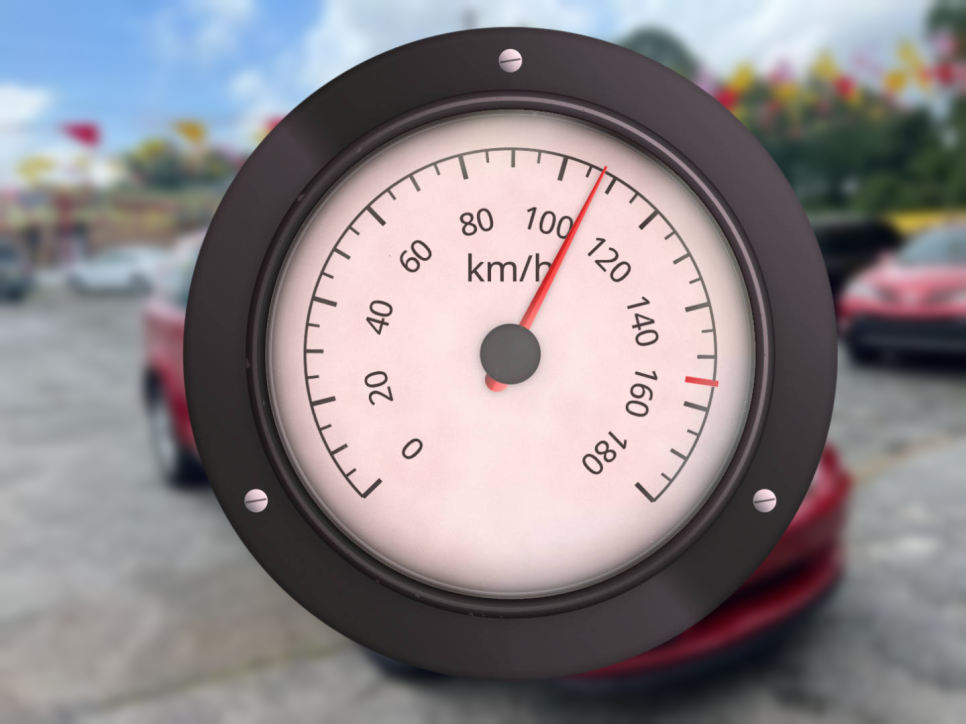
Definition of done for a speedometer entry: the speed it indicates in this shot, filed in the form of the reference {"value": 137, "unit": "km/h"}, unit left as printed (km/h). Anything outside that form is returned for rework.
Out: {"value": 107.5, "unit": "km/h"}
